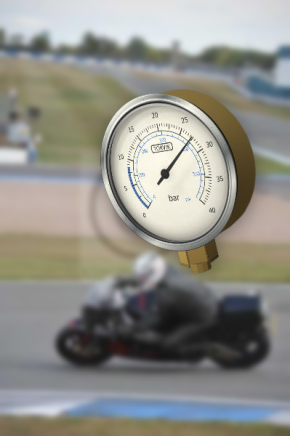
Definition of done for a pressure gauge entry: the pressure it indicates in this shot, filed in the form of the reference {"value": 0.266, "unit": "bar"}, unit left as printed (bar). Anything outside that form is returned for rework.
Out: {"value": 27.5, "unit": "bar"}
